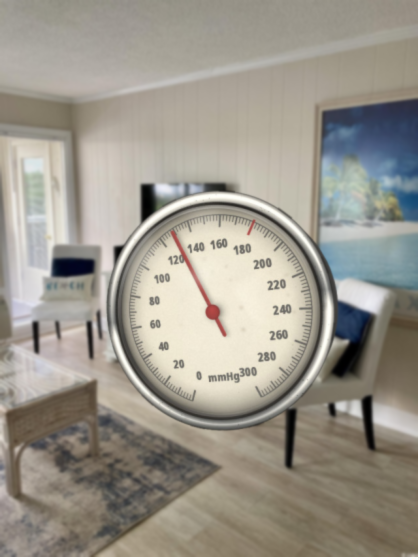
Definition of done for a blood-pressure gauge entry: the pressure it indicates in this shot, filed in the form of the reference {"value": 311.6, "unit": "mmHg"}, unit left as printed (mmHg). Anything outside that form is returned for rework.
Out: {"value": 130, "unit": "mmHg"}
